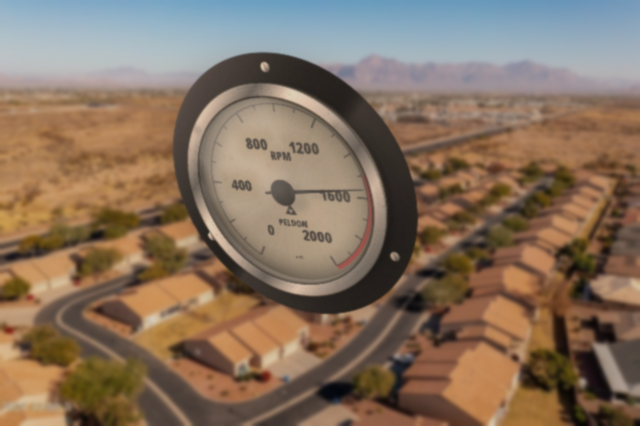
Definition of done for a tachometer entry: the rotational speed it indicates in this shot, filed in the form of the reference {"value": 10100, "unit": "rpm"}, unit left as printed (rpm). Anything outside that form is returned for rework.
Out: {"value": 1550, "unit": "rpm"}
